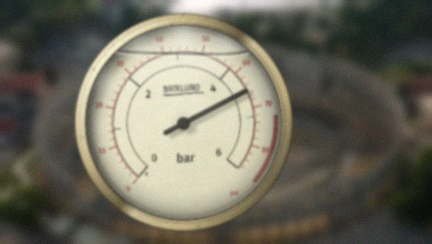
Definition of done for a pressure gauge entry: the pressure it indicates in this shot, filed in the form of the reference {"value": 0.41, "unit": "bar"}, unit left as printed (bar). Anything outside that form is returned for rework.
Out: {"value": 4.5, "unit": "bar"}
